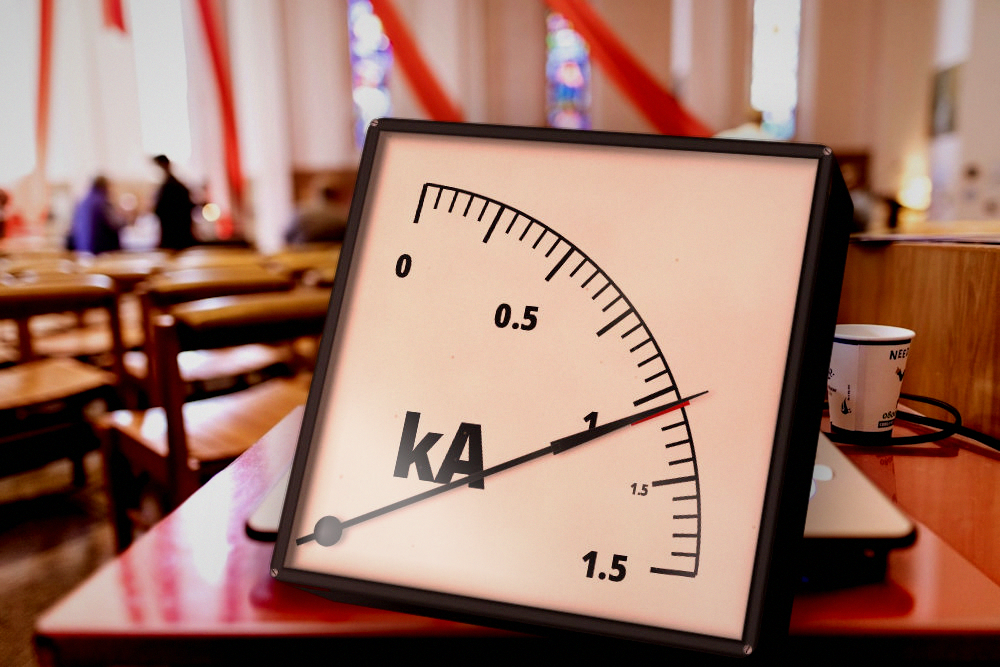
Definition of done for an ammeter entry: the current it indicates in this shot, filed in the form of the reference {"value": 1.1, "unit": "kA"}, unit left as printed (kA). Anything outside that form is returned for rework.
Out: {"value": 1.05, "unit": "kA"}
